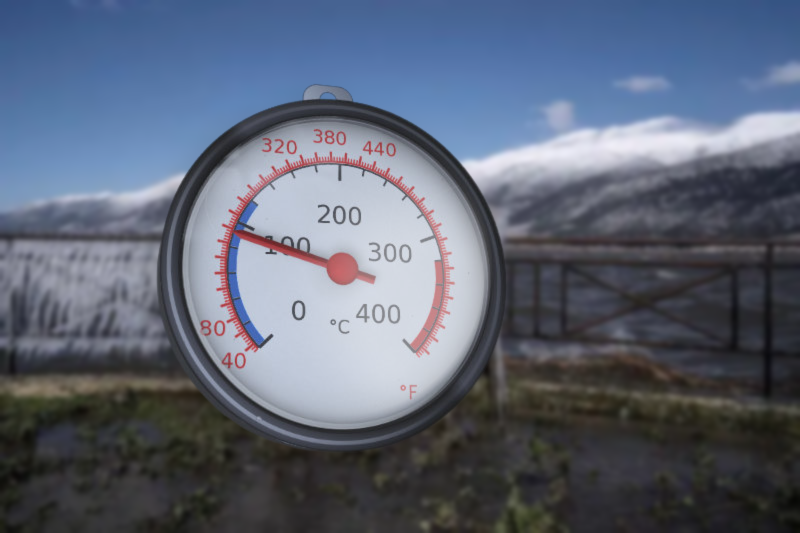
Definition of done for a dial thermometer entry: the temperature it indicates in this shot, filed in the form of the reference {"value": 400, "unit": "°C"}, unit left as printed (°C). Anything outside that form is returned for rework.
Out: {"value": 90, "unit": "°C"}
